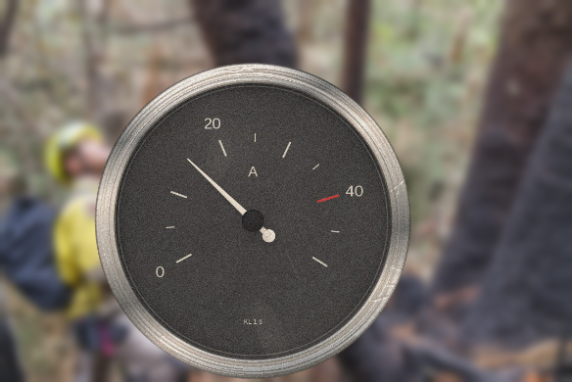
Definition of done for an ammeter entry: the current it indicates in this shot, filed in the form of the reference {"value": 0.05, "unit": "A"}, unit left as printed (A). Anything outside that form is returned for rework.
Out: {"value": 15, "unit": "A"}
